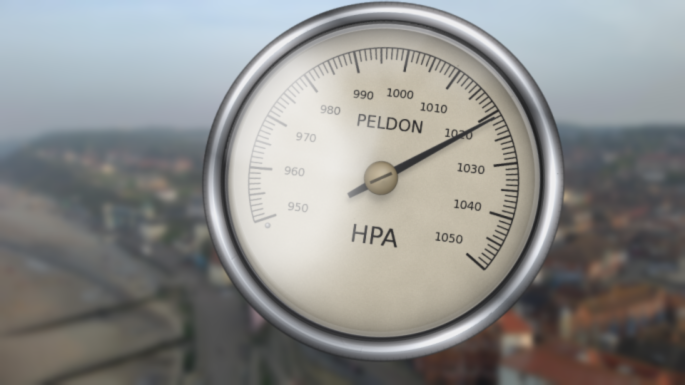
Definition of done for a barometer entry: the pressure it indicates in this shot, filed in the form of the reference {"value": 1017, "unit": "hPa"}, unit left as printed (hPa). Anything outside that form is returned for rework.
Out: {"value": 1021, "unit": "hPa"}
